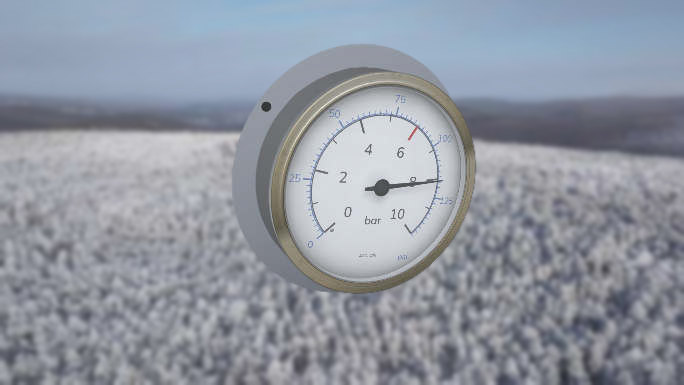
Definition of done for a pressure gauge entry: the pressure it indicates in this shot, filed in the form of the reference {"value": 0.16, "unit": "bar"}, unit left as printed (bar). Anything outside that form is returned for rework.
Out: {"value": 8, "unit": "bar"}
